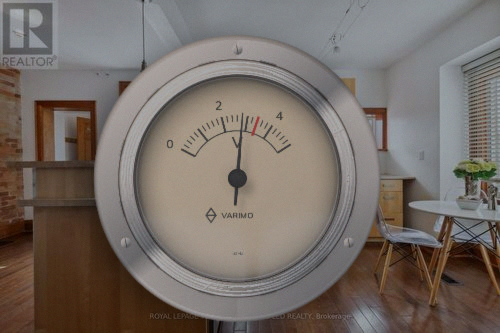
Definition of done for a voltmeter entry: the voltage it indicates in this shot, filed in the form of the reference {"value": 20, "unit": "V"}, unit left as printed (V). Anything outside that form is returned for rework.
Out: {"value": 2.8, "unit": "V"}
